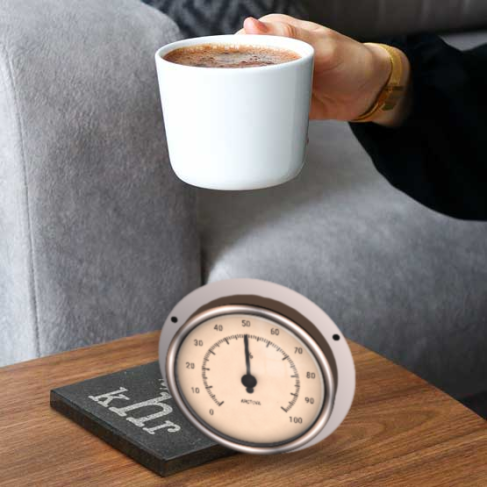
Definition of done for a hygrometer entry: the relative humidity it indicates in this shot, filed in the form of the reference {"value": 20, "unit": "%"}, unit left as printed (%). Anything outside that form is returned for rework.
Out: {"value": 50, "unit": "%"}
